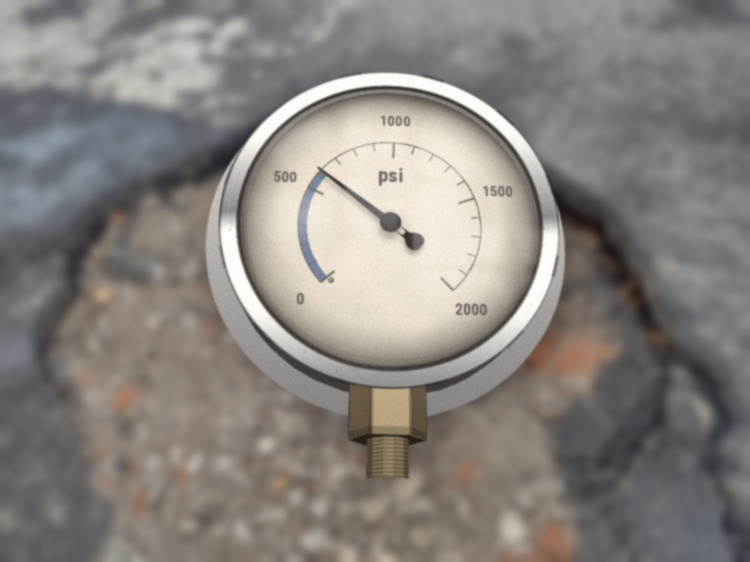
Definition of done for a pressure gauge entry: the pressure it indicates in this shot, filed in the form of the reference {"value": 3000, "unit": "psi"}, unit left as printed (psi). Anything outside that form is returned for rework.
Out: {"value": 600, "unit": "psi"}
